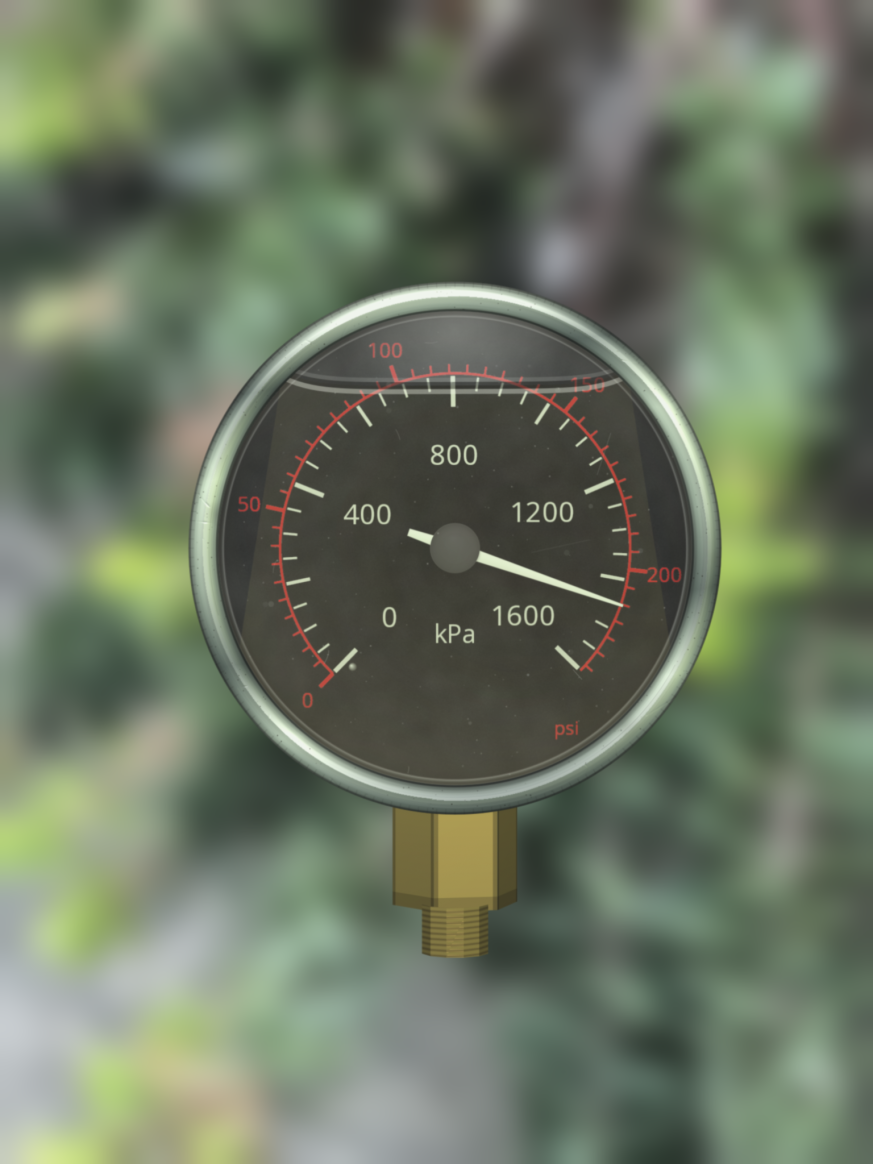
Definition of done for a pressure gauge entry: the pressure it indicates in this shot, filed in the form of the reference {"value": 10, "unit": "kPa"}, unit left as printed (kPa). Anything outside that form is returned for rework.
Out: {"value": 1450, "unit": "kPa"}
